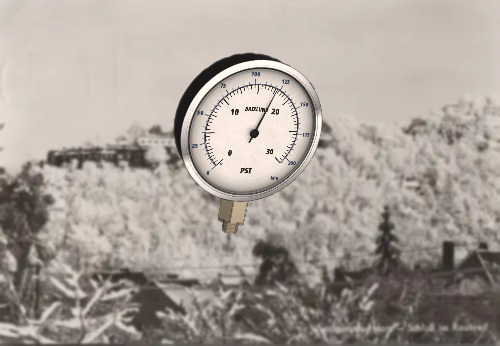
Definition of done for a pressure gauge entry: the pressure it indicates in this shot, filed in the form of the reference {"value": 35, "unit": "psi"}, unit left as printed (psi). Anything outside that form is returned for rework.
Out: {"value": 17.5, "unit": "psi"}
